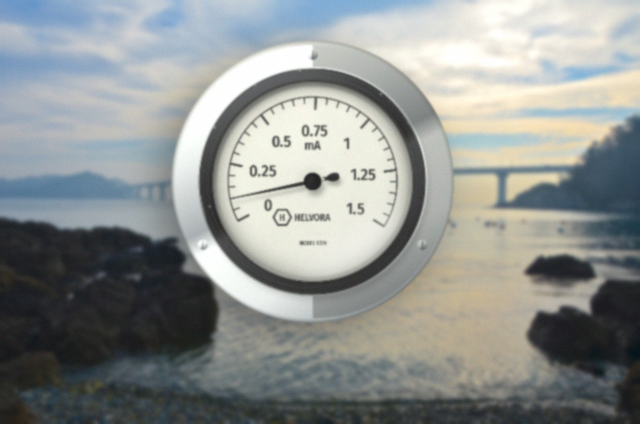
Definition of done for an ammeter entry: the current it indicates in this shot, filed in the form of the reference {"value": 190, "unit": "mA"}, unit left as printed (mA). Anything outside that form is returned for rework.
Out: {"value": 0.1, "unit": "mA"}
